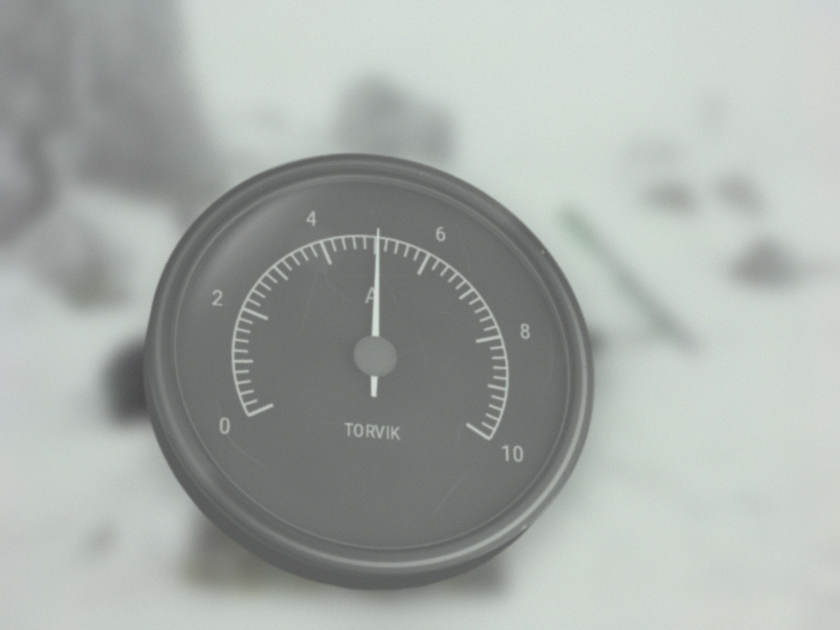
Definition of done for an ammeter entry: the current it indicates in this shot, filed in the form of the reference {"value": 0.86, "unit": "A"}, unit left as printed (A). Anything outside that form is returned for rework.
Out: {"value": 5, "unit": "A"}
